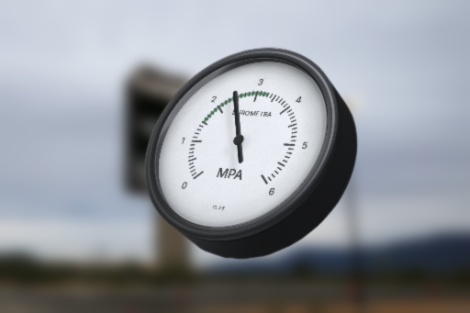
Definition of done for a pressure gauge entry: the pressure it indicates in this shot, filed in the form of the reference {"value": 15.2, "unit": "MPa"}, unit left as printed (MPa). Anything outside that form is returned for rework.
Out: {"value": 2.5, "unit": "MPa"}
